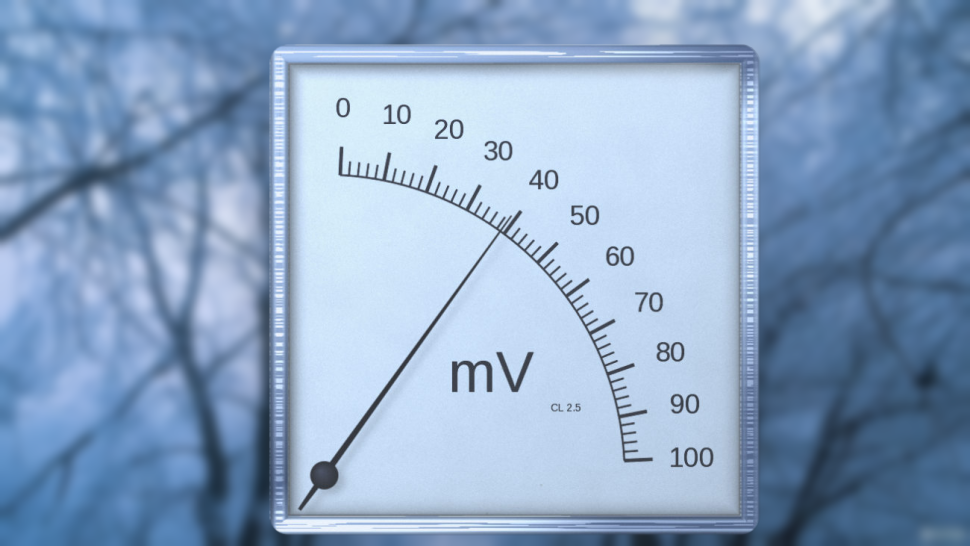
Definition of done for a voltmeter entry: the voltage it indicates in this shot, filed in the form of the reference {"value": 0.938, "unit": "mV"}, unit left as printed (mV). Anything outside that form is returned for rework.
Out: {"value": 39, "unit": "mV"}
